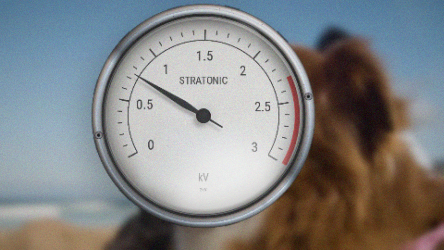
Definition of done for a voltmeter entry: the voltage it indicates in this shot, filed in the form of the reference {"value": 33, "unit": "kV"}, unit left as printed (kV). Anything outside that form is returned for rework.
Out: {"value": 0.75, "unit": "kV"}
